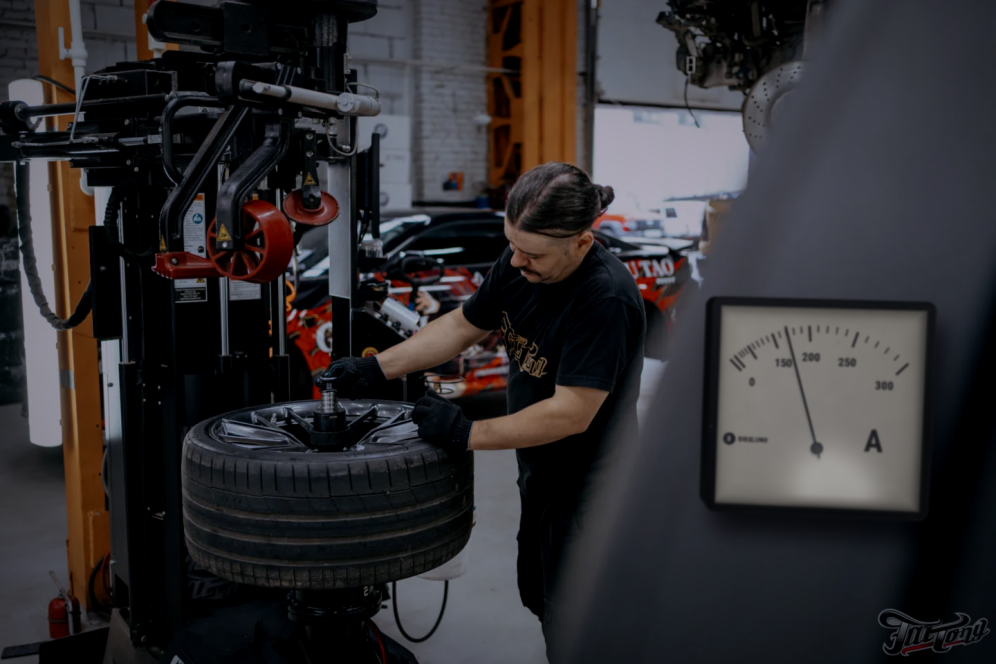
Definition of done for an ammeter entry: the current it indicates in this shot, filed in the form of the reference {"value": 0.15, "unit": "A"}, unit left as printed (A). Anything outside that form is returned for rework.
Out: {"value": 170, "unit": "A"}
